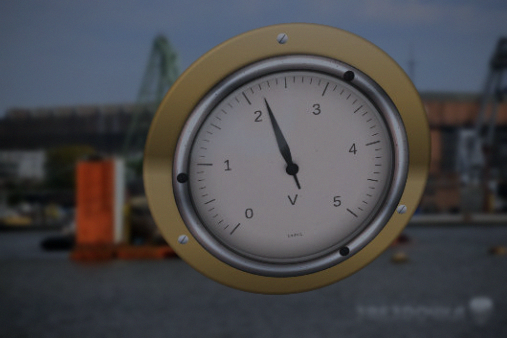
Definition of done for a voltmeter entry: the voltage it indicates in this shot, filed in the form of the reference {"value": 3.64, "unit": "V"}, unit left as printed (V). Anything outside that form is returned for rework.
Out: {"value": 2.2, "unit": "V"}
